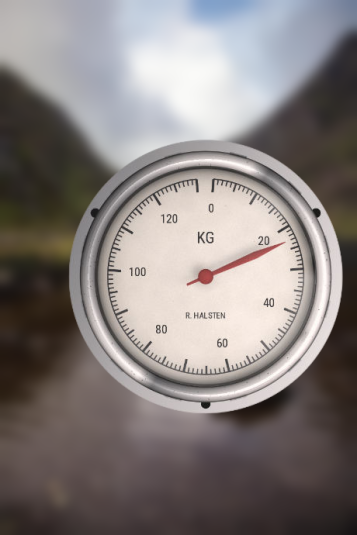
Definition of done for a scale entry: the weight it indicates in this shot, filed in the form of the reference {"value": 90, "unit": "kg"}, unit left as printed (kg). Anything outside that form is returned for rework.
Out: {"value": 23, "unit": "kg"}
